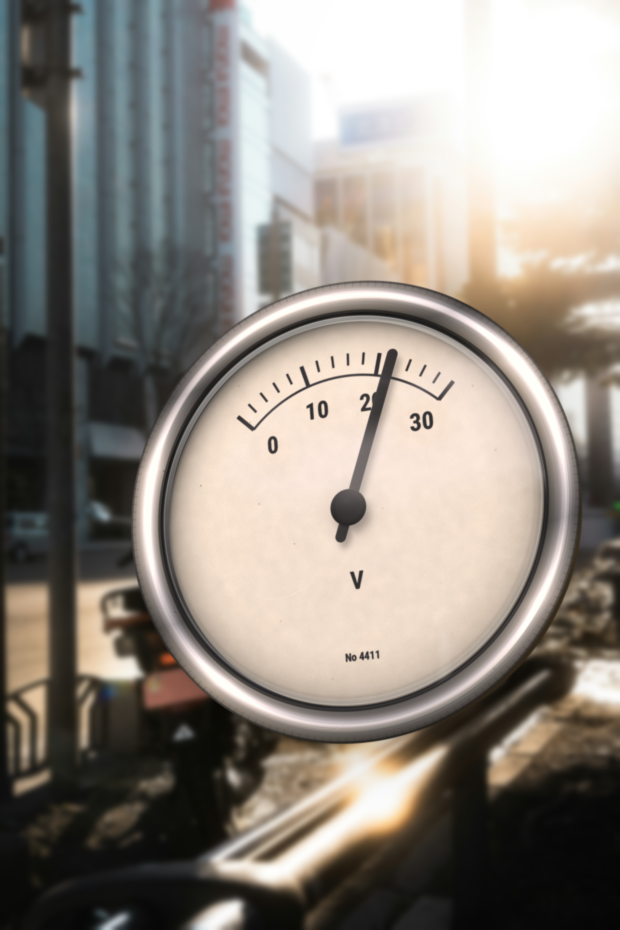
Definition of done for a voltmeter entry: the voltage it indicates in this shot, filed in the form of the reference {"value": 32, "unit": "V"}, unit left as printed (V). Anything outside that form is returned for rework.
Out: {"value": 22, "unit": "V"}
